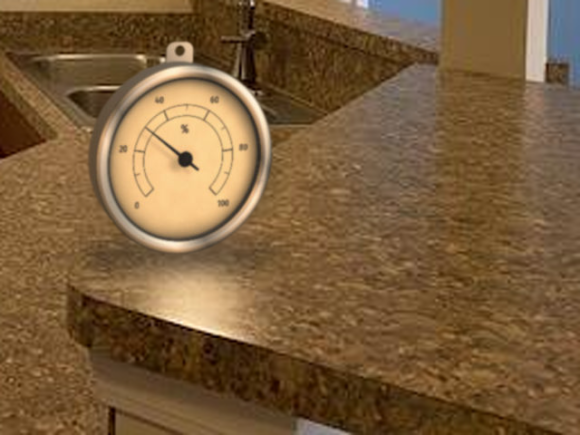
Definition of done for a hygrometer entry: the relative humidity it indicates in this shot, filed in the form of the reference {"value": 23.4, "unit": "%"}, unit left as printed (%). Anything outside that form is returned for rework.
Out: {"value": 30, "unit": "%"}
